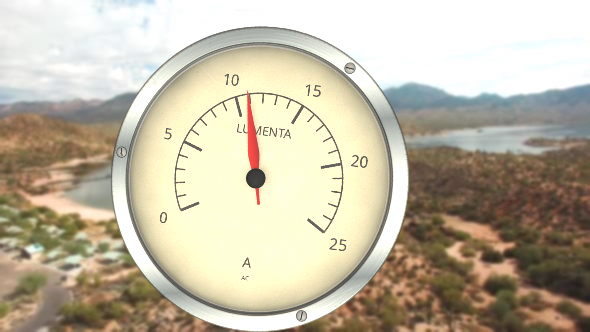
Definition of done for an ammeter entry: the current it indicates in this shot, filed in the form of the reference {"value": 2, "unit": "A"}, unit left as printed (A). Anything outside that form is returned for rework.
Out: {"value": 11, "unit": "A"}
